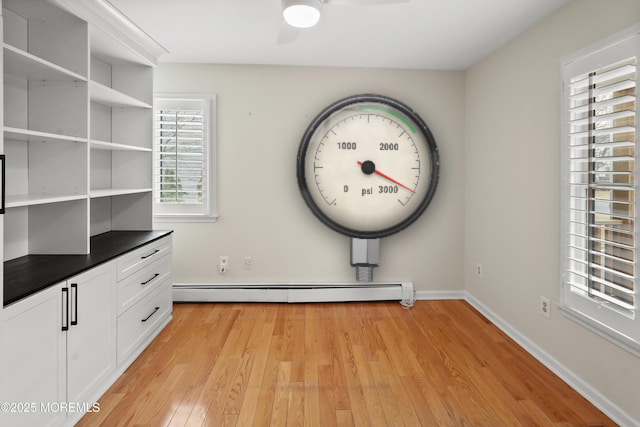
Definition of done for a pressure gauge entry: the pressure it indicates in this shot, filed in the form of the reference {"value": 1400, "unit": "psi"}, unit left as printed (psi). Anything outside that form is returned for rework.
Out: {"value": 2800, "unit": "psi"}
